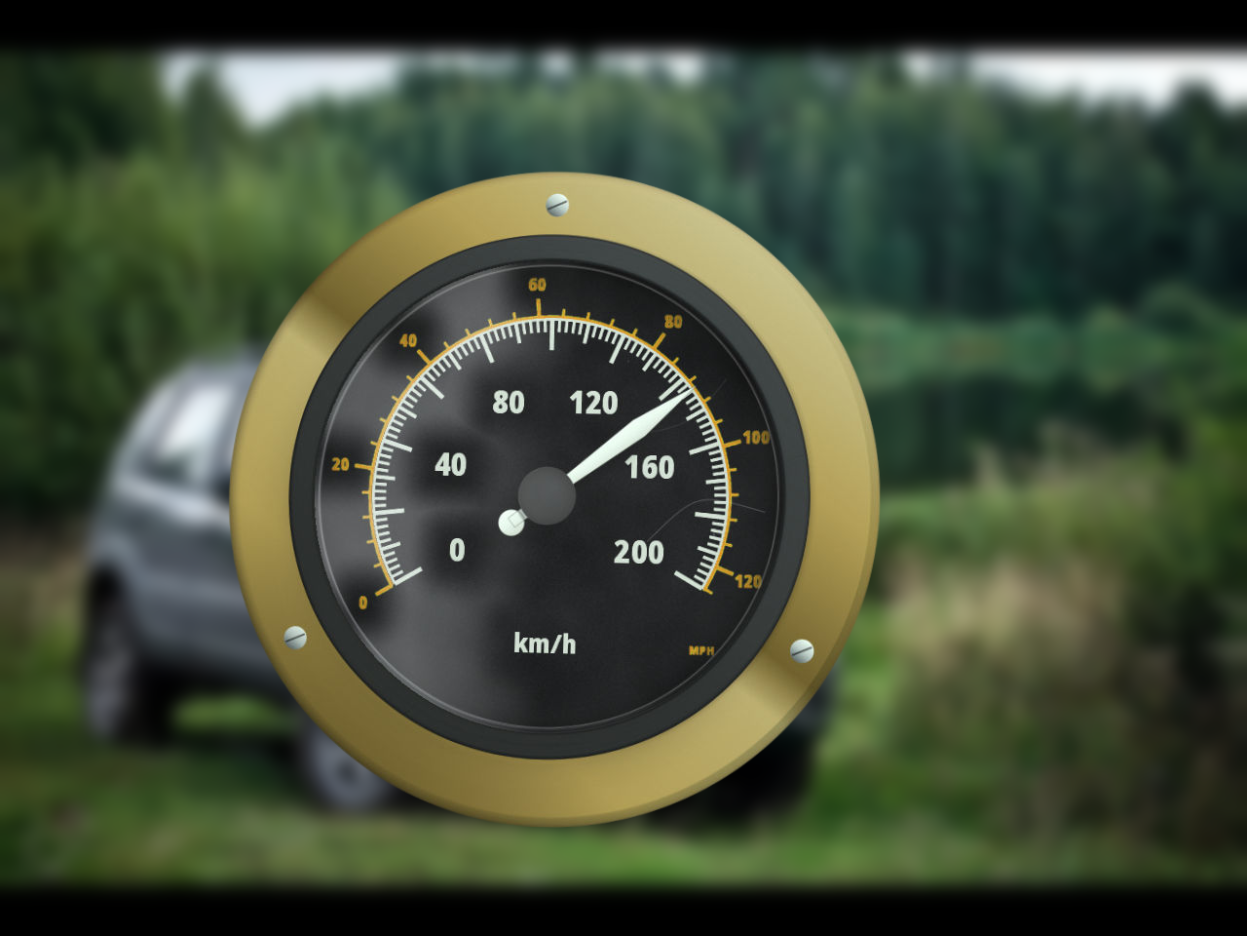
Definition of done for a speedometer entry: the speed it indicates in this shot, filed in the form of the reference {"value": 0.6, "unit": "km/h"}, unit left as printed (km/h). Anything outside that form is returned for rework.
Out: {"value": 144, "unit": "km/h"}
